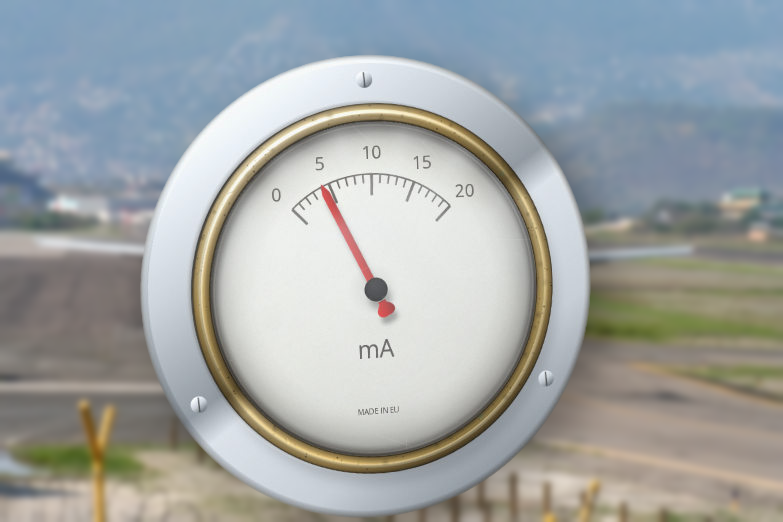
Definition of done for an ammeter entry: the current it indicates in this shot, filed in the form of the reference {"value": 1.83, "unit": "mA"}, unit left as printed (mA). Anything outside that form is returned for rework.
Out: {"value": 4, "unit": "mA"}
